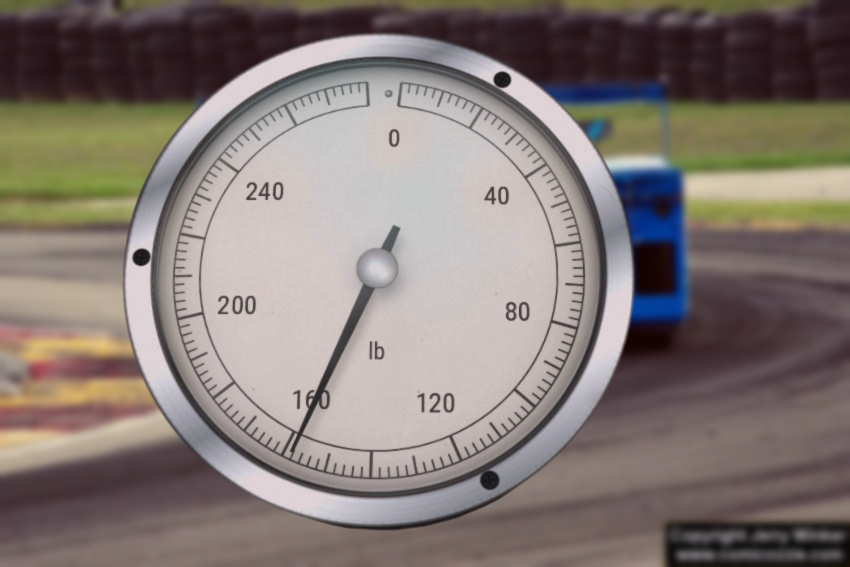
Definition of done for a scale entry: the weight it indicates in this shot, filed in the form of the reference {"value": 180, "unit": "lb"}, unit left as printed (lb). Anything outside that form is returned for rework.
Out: {"value": 158, "unit": "lb"}
